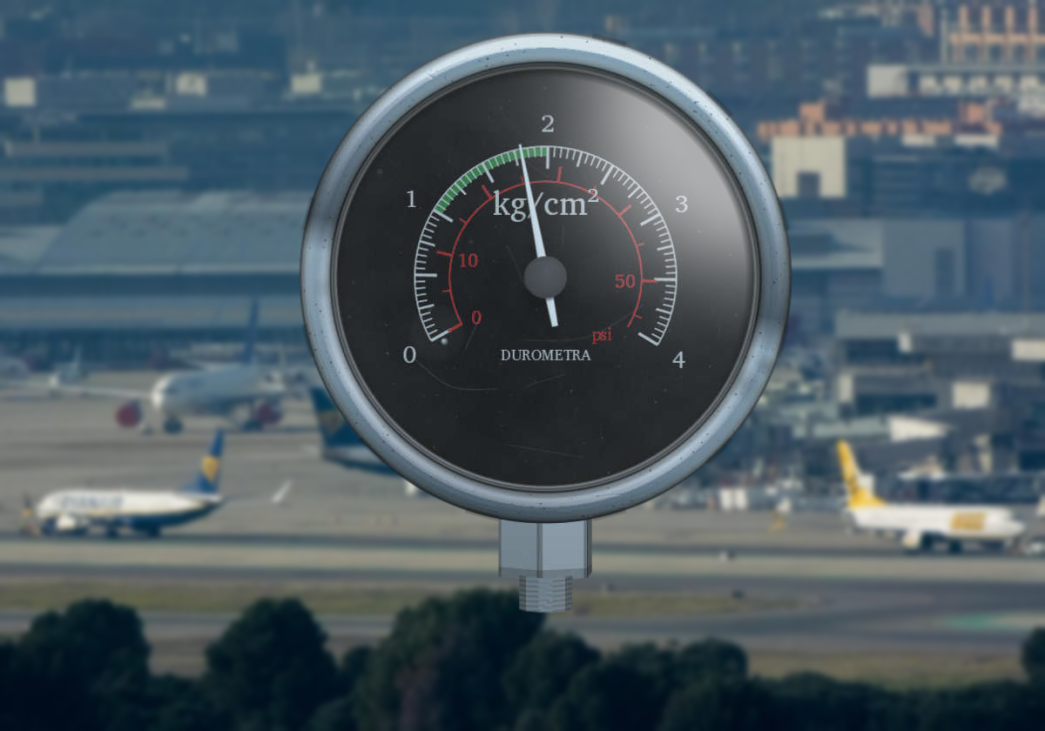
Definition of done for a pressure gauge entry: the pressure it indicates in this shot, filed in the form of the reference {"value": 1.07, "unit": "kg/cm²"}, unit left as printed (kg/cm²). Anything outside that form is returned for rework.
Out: {"value": 1.8, "unit": "kg/cm²"}
